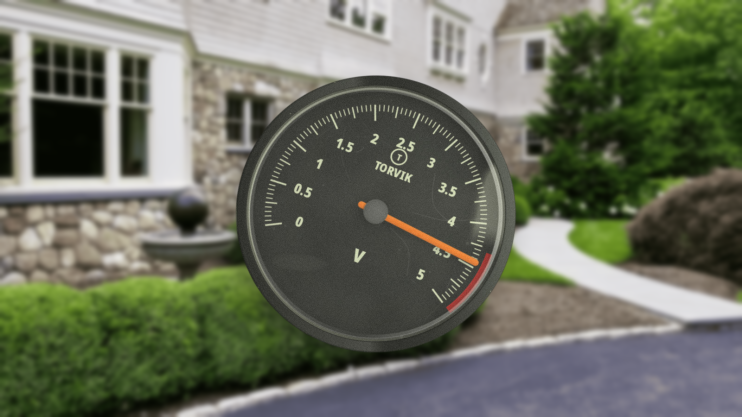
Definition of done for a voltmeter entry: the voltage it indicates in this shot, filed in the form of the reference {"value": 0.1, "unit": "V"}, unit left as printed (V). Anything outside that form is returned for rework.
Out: {"value": 4.45, "unit": "V"}
